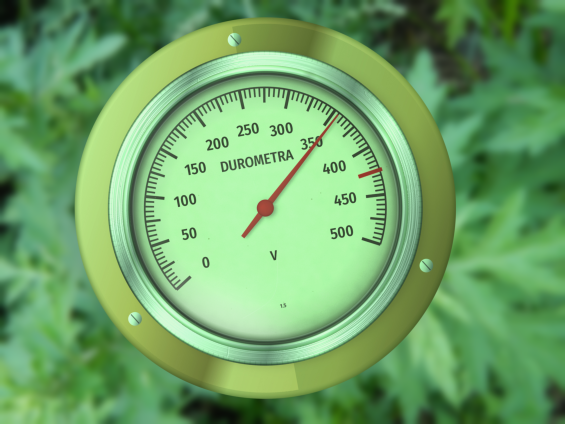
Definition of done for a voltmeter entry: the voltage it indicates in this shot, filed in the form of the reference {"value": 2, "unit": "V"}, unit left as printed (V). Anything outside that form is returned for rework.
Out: {"value": 355, "unit": "V"}
